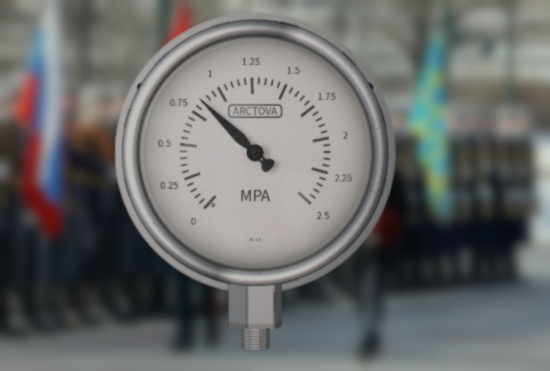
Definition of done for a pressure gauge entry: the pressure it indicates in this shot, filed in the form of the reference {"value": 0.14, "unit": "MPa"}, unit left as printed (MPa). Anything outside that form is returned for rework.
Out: {"value": 0.85, "unit": "MPa"}
